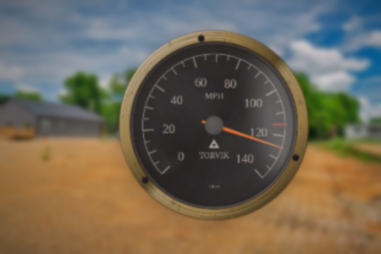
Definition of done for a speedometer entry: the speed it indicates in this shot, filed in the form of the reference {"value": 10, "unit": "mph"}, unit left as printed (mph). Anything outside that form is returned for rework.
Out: {"value": 125, "unit": "mph"}
